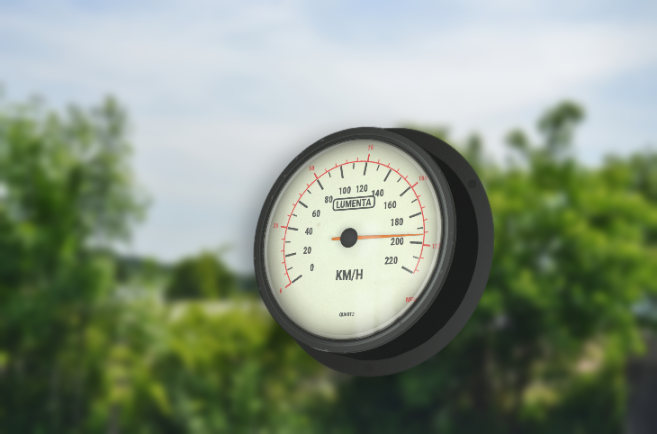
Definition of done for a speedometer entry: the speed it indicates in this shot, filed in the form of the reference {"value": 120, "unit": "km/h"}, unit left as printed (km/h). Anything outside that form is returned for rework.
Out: {"value": 195, "unit": "km/h"}
